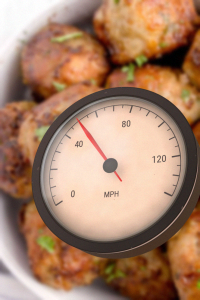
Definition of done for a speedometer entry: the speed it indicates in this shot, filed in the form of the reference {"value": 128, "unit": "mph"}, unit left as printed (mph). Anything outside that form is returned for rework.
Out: {"value": 50, "unit": "mph"}
